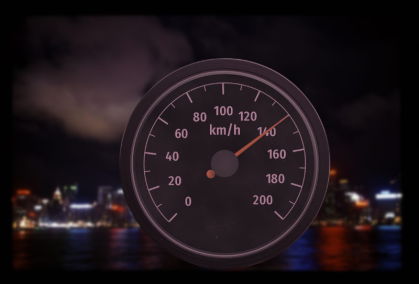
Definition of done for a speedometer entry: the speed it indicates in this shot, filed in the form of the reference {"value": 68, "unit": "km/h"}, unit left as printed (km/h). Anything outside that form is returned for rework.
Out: {"value": 140, "unit": "km/h"}
